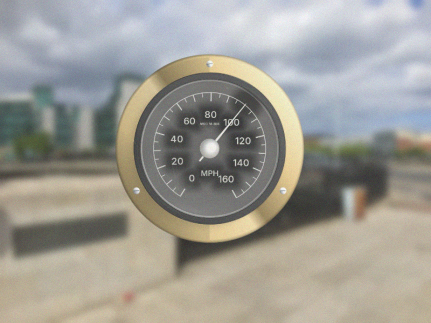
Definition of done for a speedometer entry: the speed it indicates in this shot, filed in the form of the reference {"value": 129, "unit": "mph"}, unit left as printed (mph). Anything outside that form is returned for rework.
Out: {"value": 100, "unit": "mph"}
